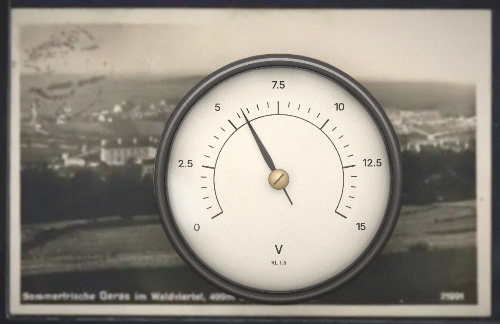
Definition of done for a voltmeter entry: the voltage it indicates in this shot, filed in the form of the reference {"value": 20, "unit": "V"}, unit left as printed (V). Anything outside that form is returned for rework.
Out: {"value": 5.75, "unit": "V"}
